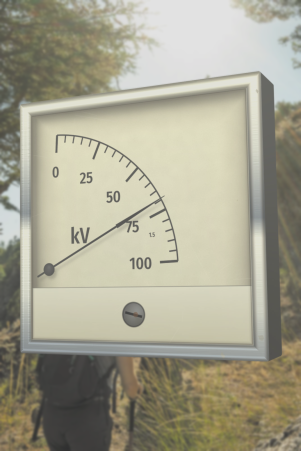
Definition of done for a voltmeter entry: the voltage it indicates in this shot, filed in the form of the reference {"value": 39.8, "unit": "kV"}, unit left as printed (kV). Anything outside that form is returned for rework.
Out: {"value": 70, "unit": "kV"}
